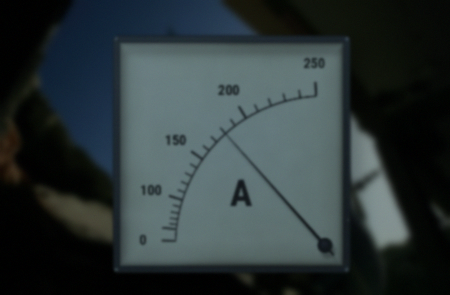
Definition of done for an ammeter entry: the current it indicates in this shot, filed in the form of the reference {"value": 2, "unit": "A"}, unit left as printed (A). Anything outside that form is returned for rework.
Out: {"value": 180, "unit": "A"}
